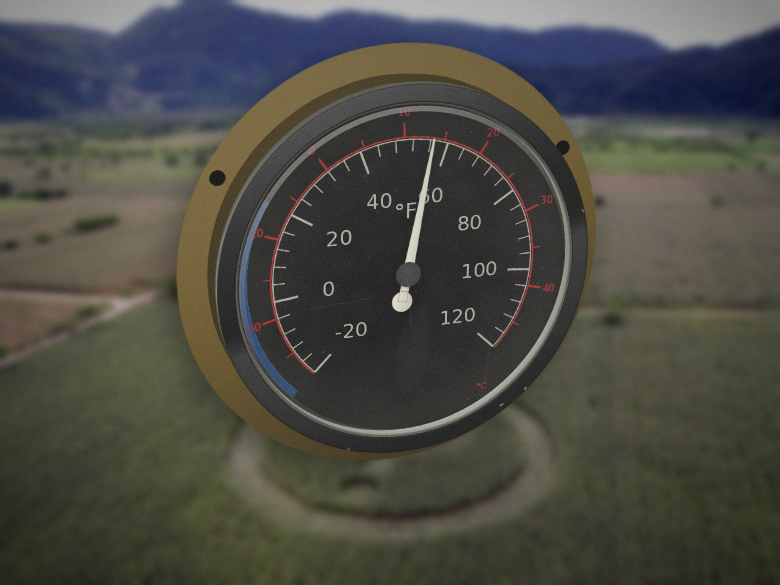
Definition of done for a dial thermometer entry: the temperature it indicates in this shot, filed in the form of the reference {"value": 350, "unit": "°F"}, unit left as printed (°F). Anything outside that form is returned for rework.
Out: {"value": 56, "unit": "°F"}
